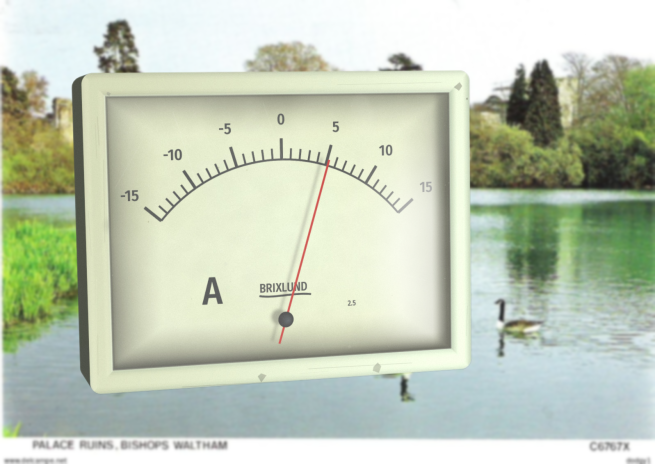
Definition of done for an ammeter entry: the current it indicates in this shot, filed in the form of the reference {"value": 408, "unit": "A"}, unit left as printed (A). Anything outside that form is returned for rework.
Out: {"value": 5, "unit": "A"}
